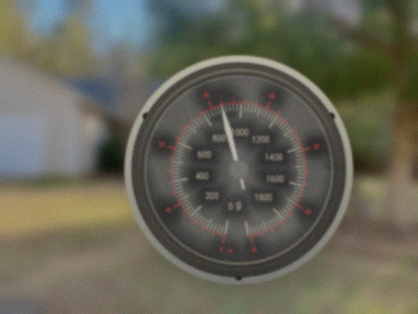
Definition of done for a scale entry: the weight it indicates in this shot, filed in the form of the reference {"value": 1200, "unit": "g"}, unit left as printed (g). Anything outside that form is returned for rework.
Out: {"value": 900, "unit": "g"}
